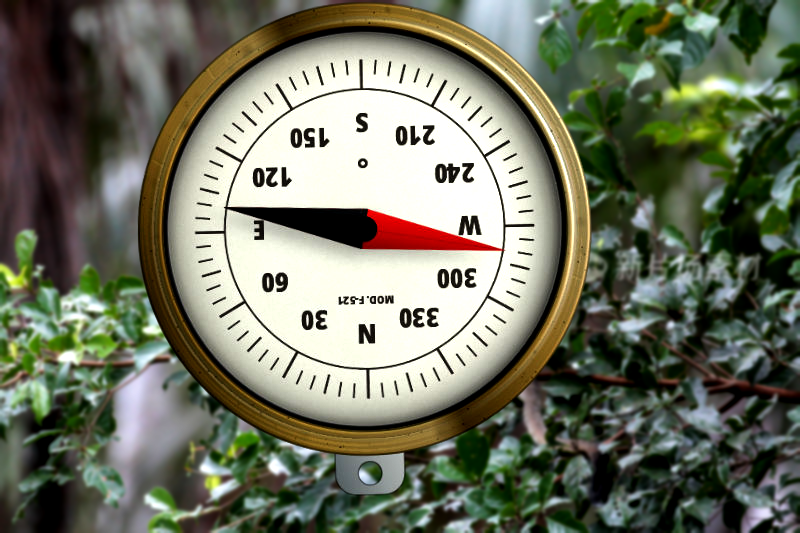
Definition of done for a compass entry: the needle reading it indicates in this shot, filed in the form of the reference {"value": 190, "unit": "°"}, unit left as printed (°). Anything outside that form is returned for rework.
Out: {"value": 280, "unit": "°"}
